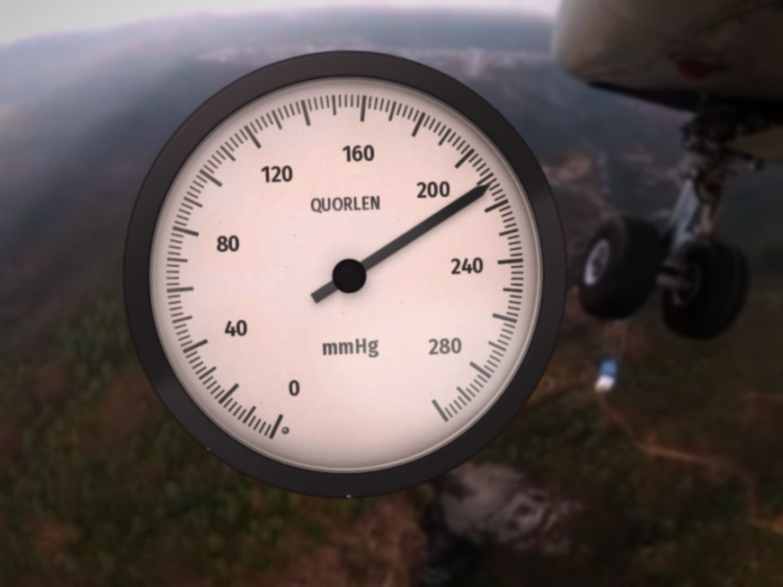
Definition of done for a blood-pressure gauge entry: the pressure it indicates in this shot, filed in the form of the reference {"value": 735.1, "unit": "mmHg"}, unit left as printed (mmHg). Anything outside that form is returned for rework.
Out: {"value": 212, "unit": "mmHg"}
